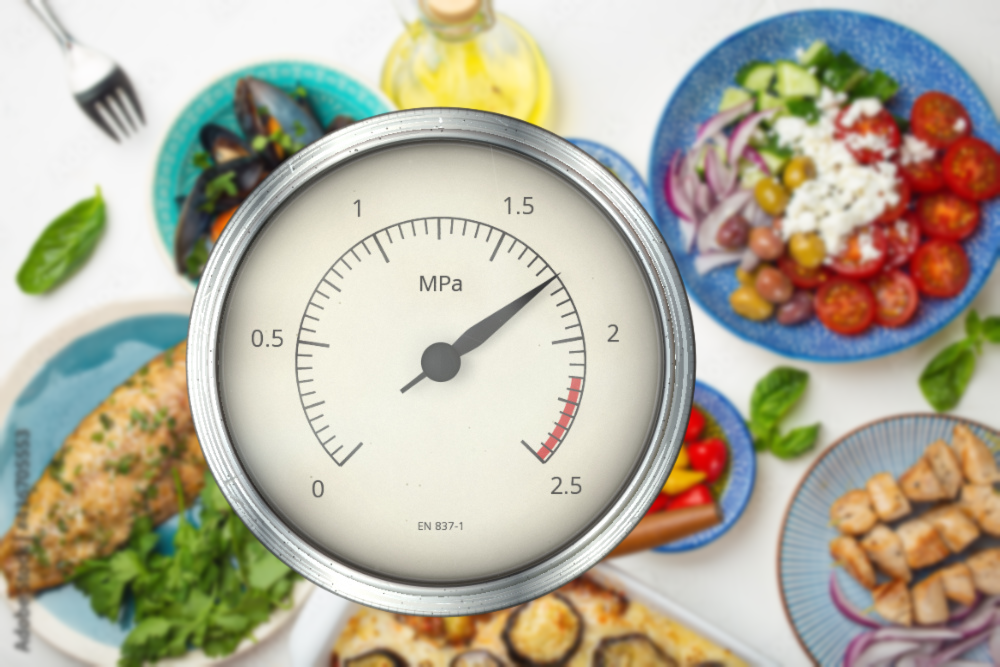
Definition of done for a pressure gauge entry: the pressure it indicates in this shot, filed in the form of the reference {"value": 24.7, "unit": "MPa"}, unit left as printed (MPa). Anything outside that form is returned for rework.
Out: {"value": 1.75, "unit": "MPa"}
